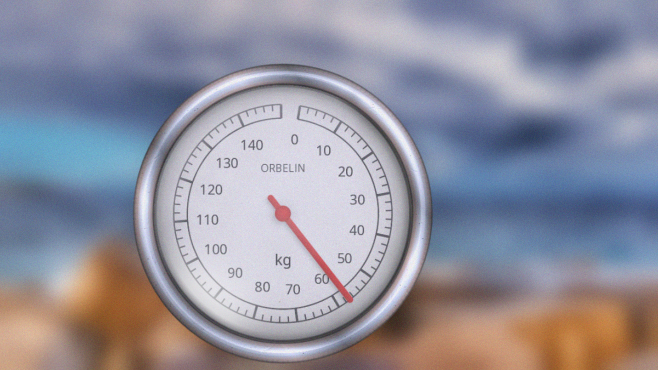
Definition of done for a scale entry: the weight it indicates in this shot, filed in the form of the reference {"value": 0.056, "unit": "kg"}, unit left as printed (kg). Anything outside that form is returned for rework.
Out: {"value": 57, "unit": "kg"}
